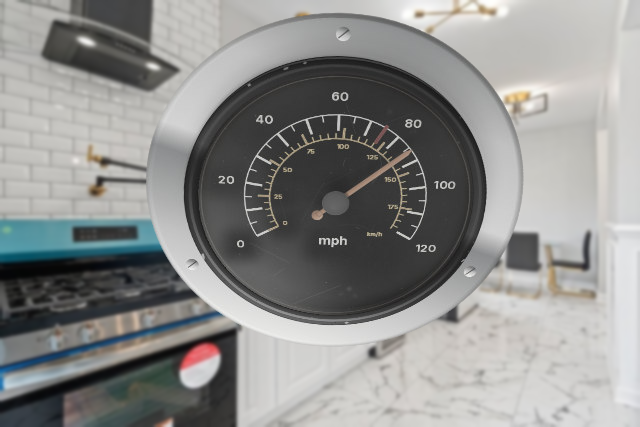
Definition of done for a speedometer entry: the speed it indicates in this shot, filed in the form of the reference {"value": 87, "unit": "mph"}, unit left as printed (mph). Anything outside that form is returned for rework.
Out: {"value": 85, "unit": "mph"}
